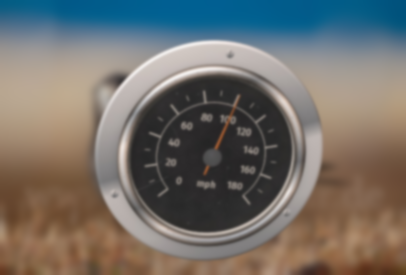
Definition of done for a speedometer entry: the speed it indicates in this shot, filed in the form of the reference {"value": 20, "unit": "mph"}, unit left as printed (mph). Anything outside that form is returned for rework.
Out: {"value": 100, "unit": "mph"}
